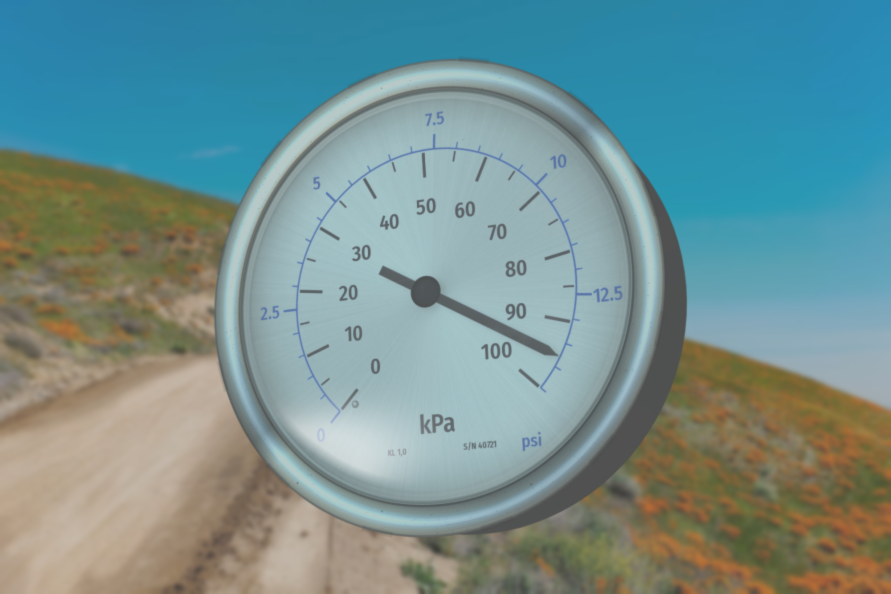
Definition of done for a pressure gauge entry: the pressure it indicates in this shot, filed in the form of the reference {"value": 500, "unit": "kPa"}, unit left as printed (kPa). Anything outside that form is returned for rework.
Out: {"value": 95, "unit": "kPa"}
